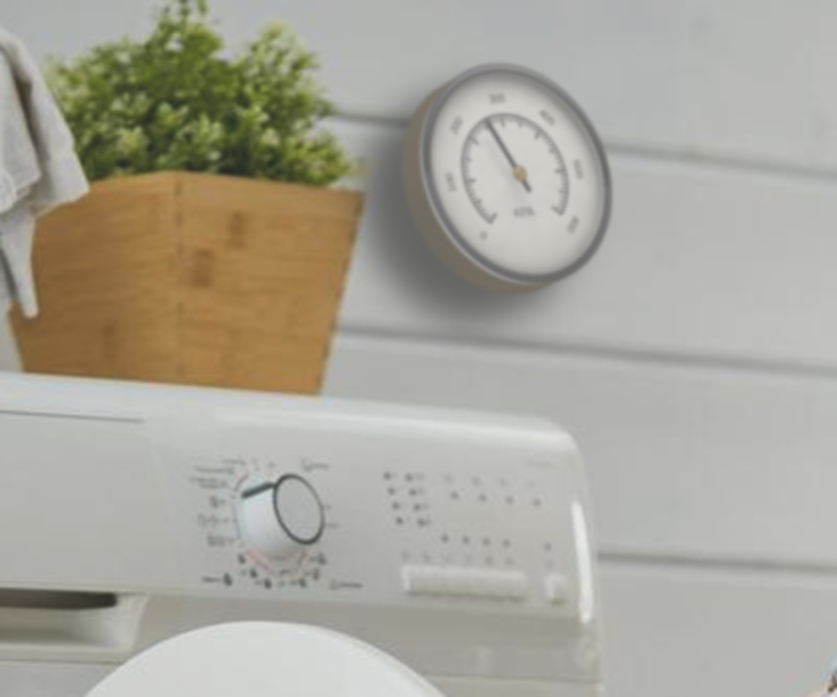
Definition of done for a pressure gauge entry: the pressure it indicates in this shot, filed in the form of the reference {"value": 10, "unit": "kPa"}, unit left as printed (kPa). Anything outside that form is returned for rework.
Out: {"value": 250, "unit": "kPa"}
